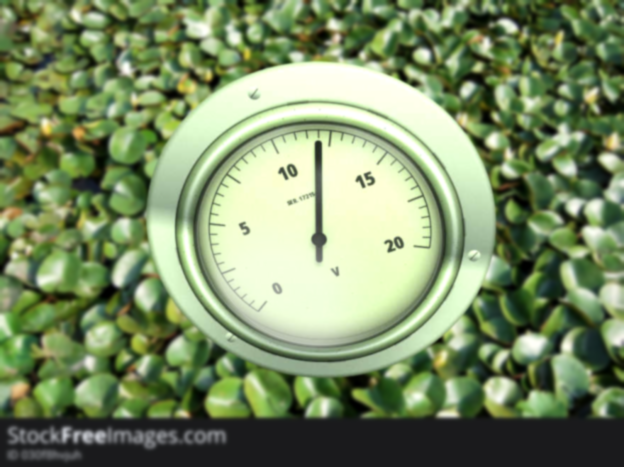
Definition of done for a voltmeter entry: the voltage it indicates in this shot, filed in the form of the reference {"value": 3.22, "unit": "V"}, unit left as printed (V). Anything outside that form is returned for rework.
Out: {"value": 12, "unit": "V"}
